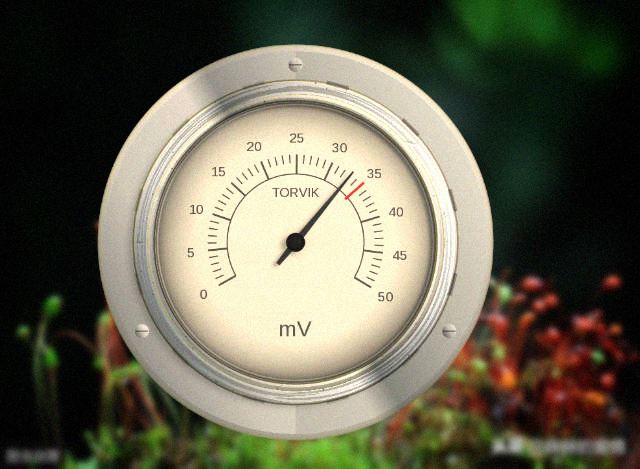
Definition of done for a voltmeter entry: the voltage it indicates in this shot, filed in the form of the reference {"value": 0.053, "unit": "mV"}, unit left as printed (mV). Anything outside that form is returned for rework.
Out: {"value": 33, "unit": "mV"}
